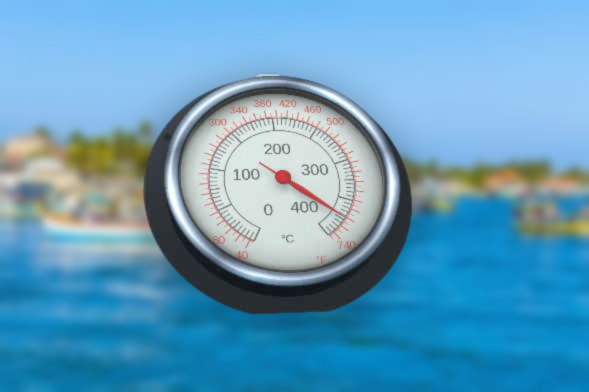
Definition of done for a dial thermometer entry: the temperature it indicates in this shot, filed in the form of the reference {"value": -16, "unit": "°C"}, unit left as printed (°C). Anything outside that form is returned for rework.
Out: {"value": 375, "unit": "°C"}
